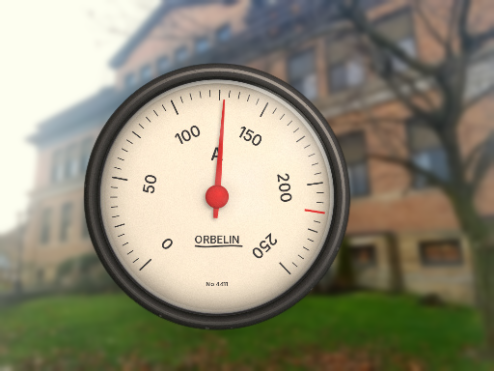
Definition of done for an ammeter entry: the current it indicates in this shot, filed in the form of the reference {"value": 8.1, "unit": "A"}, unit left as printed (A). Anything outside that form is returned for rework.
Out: {"value": 127.5, "unit": "A"}
